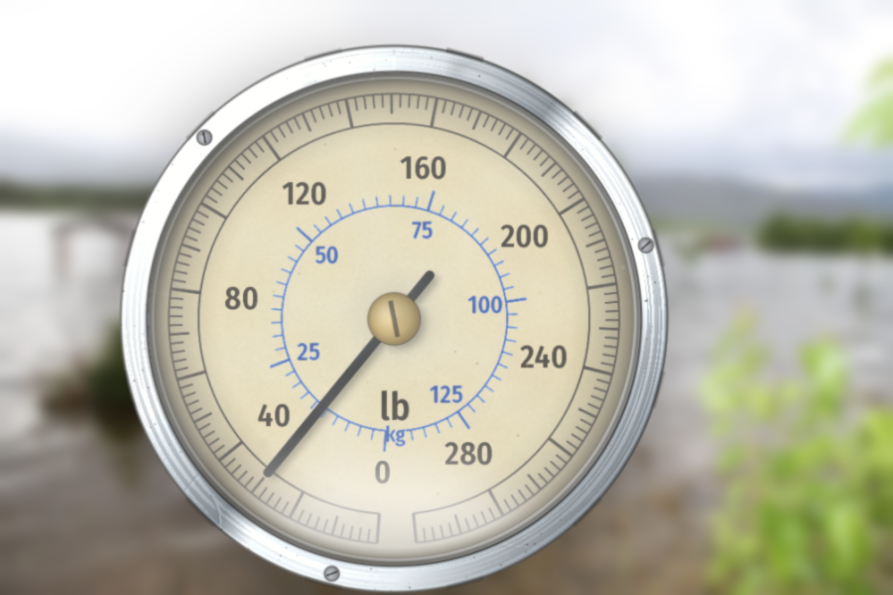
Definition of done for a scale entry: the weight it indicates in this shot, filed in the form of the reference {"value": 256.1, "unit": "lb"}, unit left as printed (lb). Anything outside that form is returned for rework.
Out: {"value": 30, "unit": "lb"}
